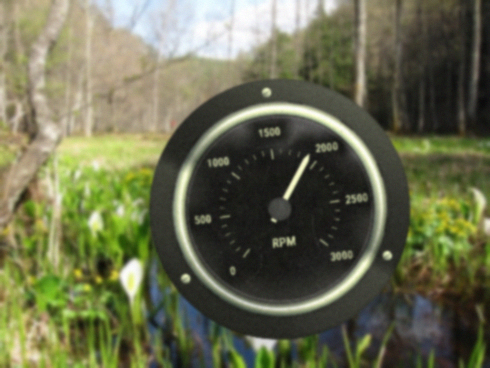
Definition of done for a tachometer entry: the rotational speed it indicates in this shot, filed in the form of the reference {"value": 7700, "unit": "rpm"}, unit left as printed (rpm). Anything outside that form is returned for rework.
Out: {"value": 1900, "unit": "rpm"}
